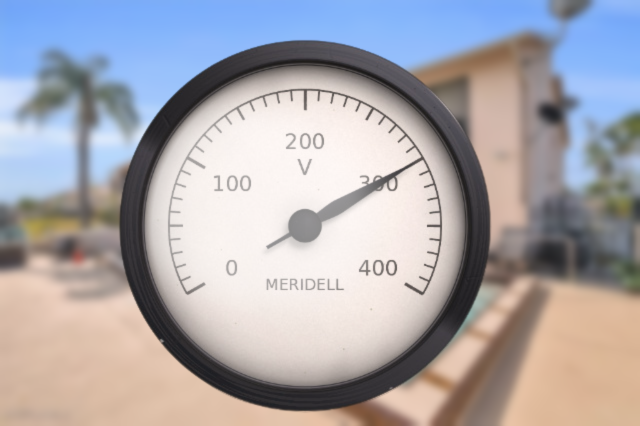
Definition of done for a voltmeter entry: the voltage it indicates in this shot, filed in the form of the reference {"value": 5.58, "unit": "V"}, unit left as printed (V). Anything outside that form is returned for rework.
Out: {"value": 300, "unit": "V"}
